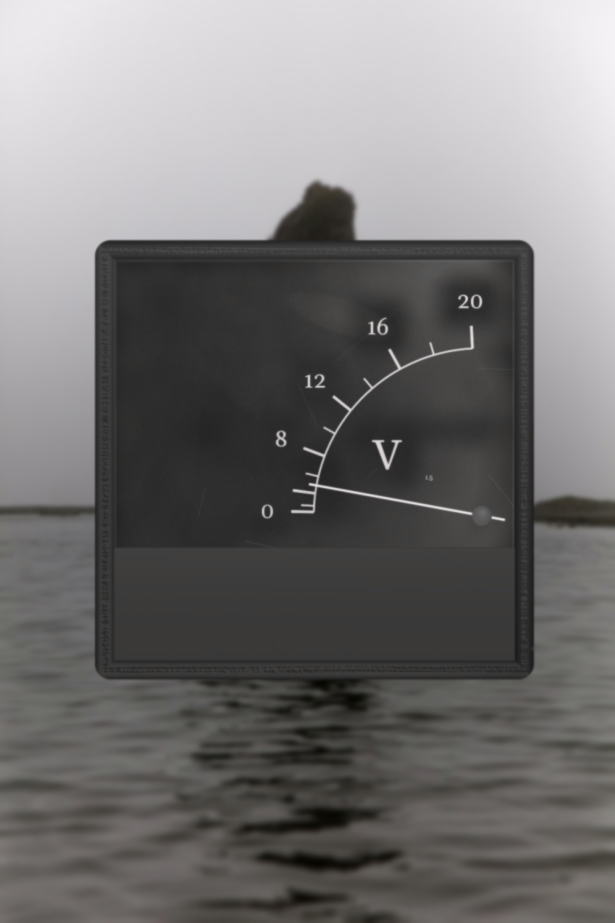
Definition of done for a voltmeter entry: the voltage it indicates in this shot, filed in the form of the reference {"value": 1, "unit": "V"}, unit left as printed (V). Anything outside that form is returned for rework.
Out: {"value": 5, "unit": "V"}
